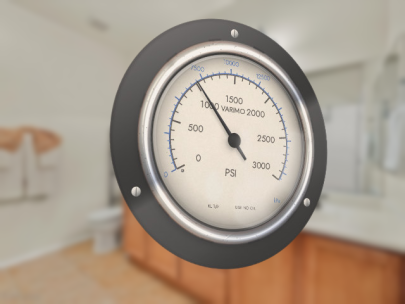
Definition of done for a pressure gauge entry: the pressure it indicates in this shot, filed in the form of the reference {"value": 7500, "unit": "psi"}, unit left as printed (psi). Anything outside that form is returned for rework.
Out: {"value": 1000, "unit": "psi"}
